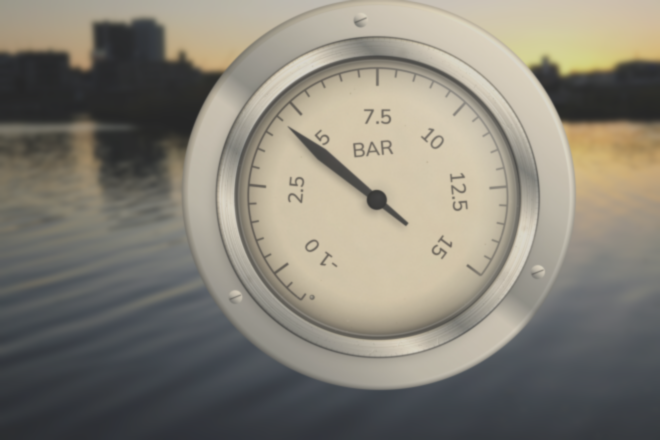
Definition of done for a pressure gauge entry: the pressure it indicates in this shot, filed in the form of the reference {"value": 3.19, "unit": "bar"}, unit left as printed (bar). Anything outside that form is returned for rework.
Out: {"value": 4.5, "unit": "bar"}
